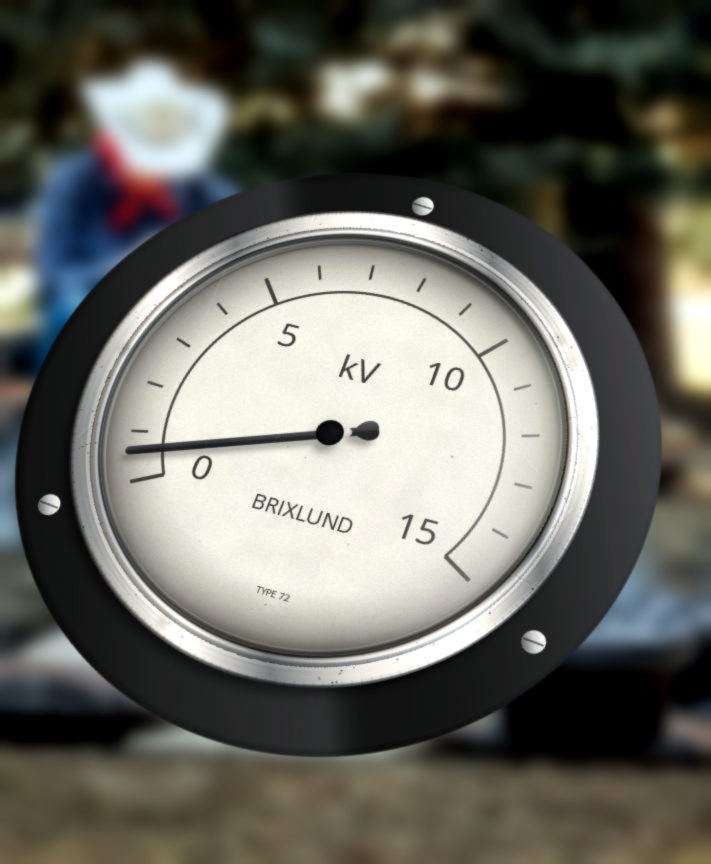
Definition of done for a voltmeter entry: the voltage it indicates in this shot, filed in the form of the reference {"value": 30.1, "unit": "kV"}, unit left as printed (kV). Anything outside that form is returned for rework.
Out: {"value": 0.5, "unit": "kV"}
